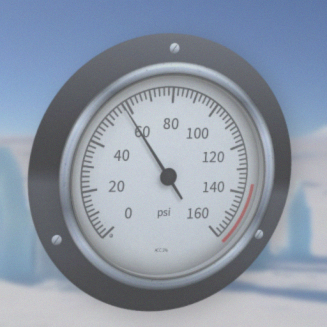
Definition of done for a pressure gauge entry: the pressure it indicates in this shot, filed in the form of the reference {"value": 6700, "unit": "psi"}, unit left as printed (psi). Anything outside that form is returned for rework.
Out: {"value": 58, "unit": "psi"}
